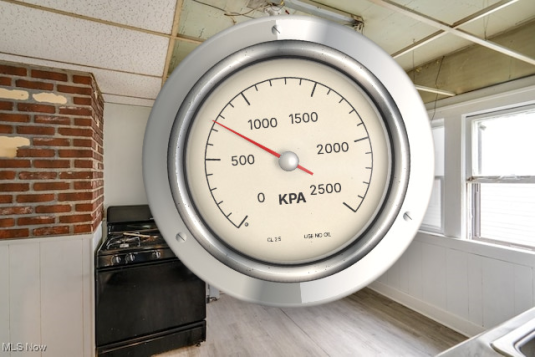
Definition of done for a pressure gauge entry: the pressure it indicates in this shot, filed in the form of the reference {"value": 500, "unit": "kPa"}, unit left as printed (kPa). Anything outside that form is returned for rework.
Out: {"value": 750, "unit": "kPa"}
